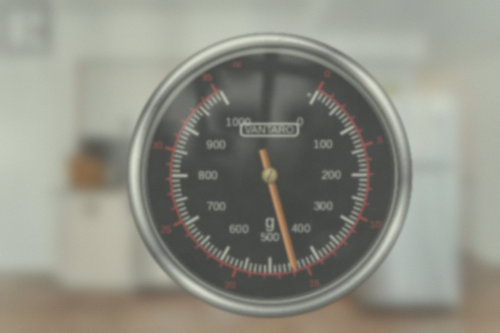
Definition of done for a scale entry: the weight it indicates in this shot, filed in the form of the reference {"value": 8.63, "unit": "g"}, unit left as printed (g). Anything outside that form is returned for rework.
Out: {"value": 450, "unit": "g"}
